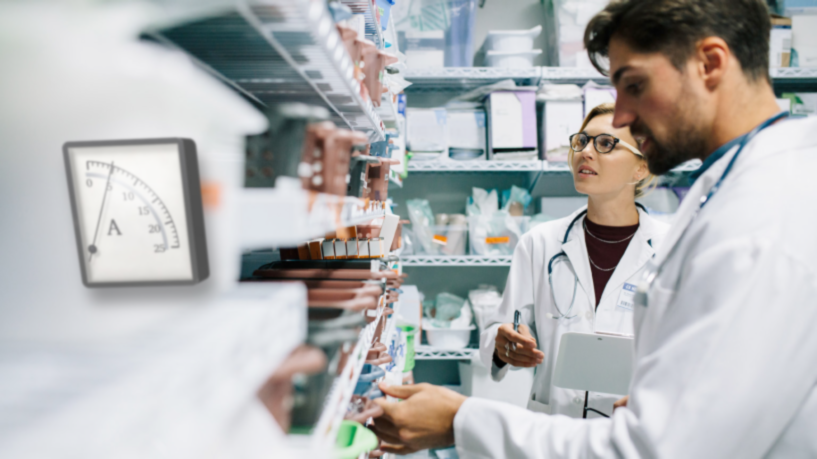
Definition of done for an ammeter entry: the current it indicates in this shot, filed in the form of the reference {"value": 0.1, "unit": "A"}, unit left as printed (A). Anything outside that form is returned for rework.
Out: {"value": 5, "unit": "A"}
